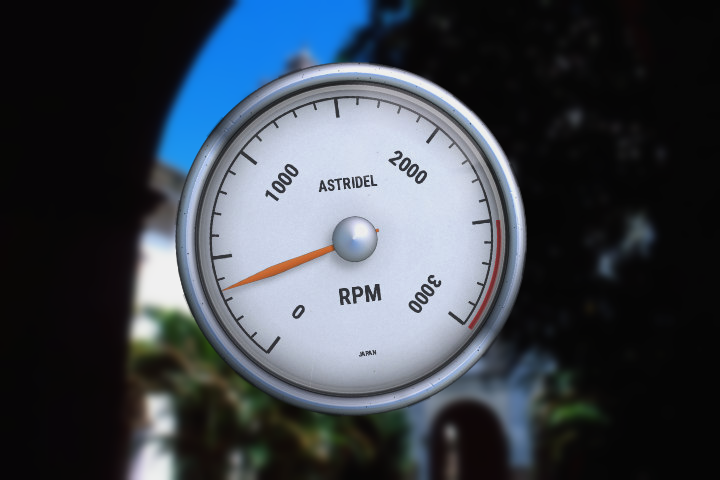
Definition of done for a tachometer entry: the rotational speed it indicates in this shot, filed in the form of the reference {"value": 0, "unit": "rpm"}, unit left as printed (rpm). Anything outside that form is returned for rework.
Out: {"value": 350, "unit": "rpm"}
